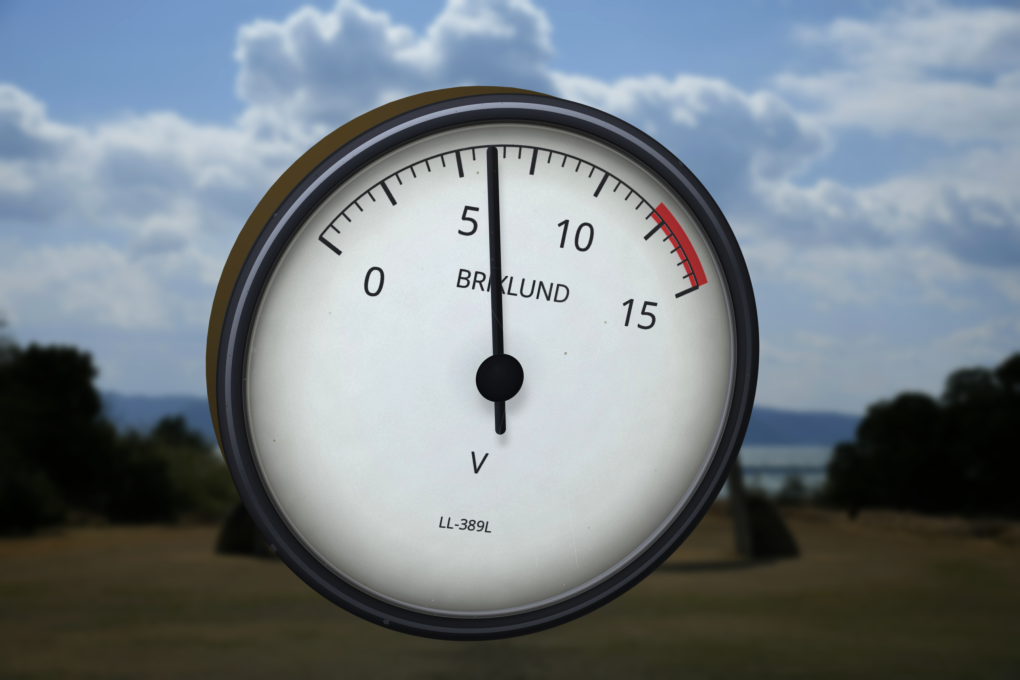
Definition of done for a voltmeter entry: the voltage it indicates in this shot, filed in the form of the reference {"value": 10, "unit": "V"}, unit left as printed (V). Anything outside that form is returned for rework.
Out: {"value": 6, "unit": "V"}
